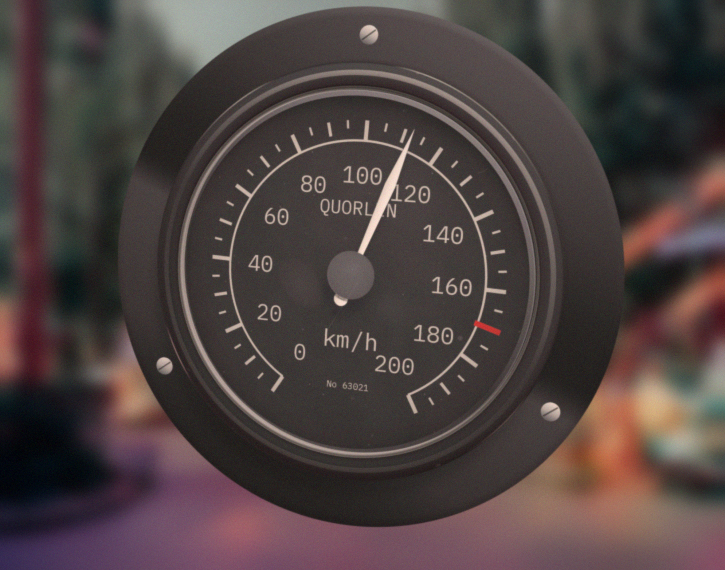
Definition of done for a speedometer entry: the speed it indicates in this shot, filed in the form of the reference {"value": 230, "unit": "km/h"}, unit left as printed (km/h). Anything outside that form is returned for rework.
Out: {"value": 112.5, "unit": "km/h"}
